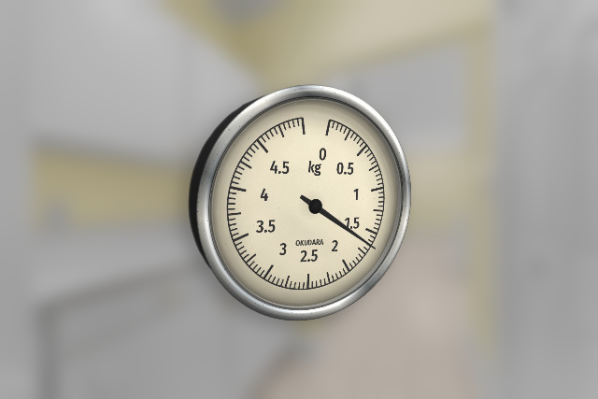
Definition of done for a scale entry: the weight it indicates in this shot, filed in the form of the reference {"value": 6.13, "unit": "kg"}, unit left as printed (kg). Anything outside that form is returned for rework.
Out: {"value": 1.65, "unit": "kg"}
